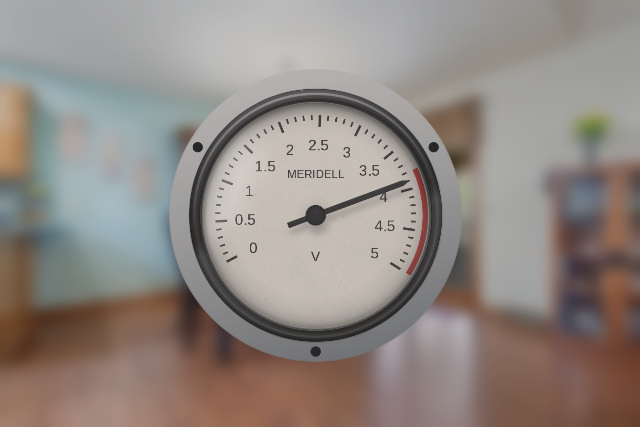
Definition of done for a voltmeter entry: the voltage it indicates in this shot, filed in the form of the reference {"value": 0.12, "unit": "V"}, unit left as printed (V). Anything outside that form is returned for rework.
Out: {"value": 3.9, "unit": "V"}
